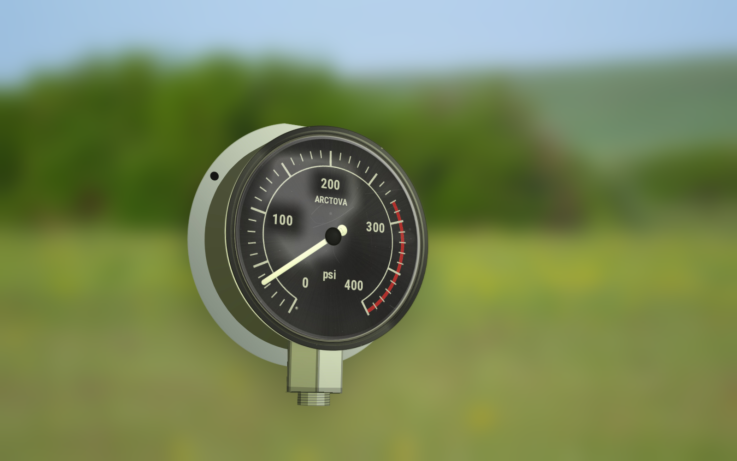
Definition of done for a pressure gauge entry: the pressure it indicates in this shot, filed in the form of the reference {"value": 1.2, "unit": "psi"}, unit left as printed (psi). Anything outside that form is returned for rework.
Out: {"value": 35, "unit": "psi"}
